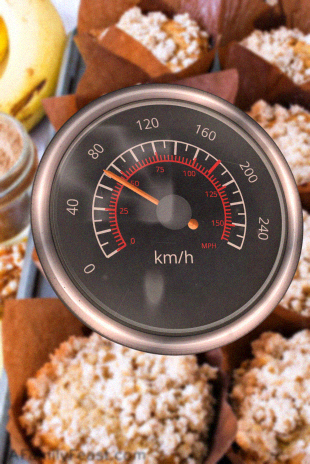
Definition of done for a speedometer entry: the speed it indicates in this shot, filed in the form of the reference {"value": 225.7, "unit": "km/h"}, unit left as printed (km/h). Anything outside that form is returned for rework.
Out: {"value": 70, "unit": "km/h"}
